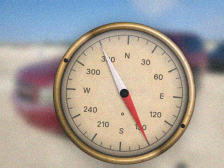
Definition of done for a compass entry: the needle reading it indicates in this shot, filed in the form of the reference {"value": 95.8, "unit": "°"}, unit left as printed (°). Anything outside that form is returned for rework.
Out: {"value": 150, "unit": "°"}
